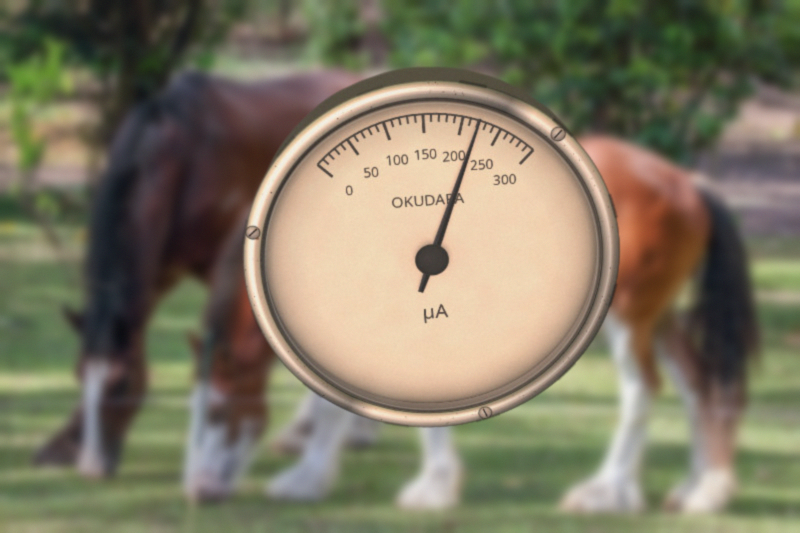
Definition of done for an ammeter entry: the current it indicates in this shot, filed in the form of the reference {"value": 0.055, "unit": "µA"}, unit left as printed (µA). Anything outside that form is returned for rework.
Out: {"value": 220, "unit": "µA"}
